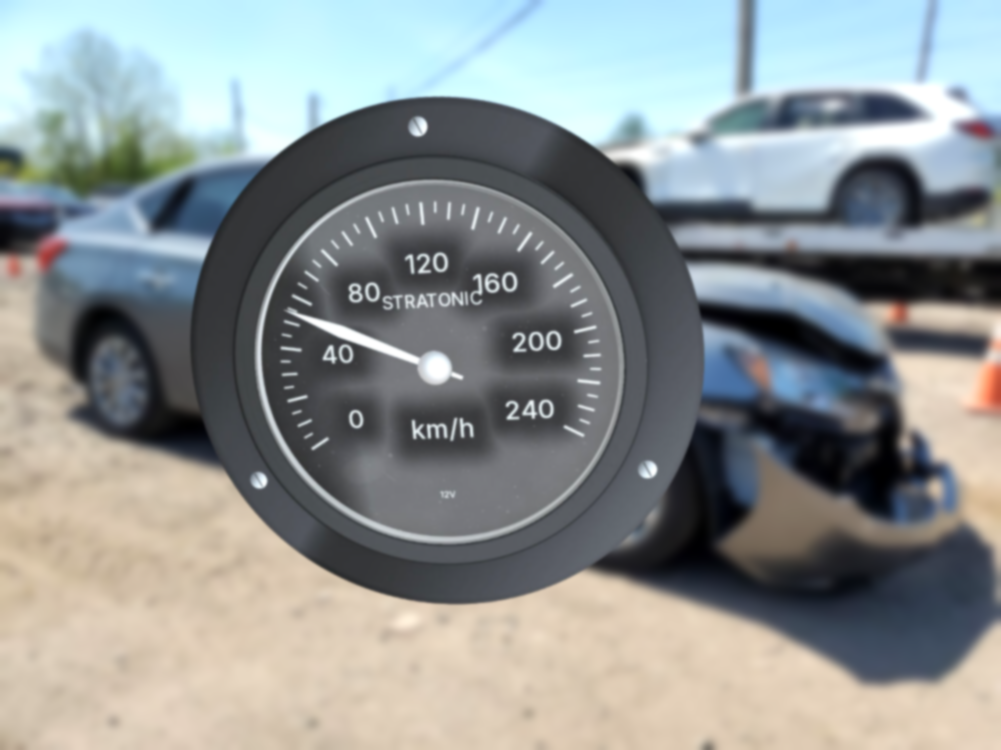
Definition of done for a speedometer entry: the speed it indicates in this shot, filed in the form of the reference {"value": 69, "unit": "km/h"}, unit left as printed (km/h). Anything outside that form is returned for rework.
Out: {"value": 55, "unit": "km/h"}
